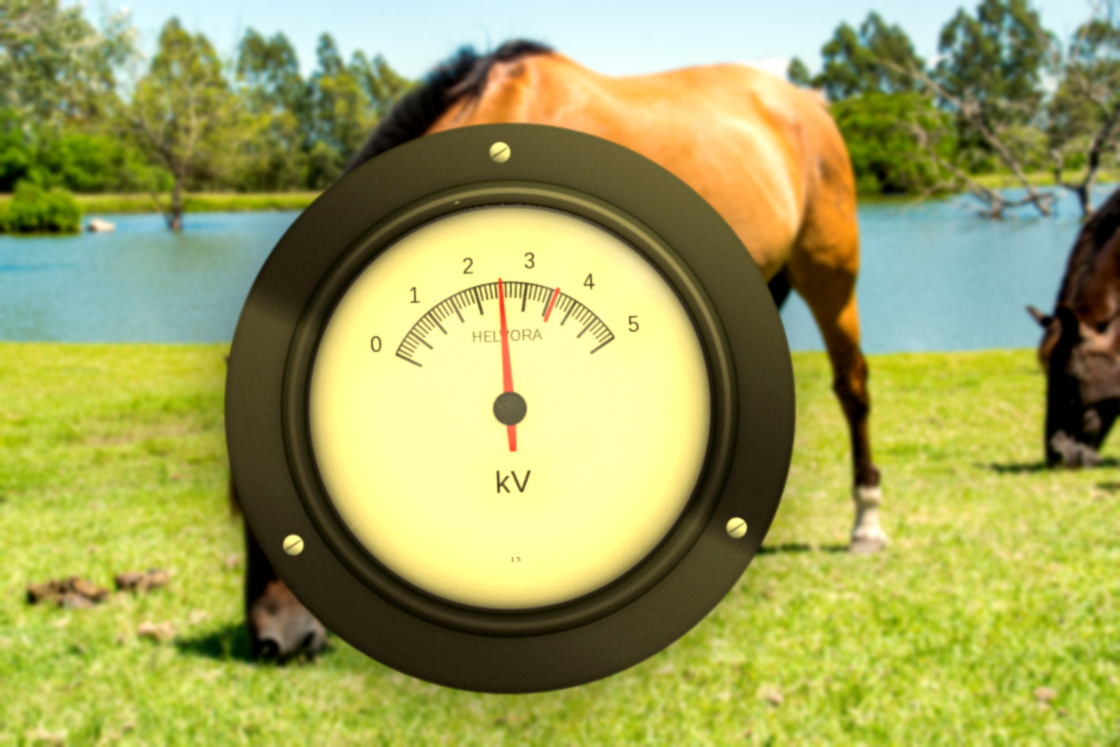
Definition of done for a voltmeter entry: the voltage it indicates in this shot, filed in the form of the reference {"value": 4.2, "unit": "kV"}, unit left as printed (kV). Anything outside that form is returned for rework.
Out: {"value": 2.5, "unit": "kV"}
